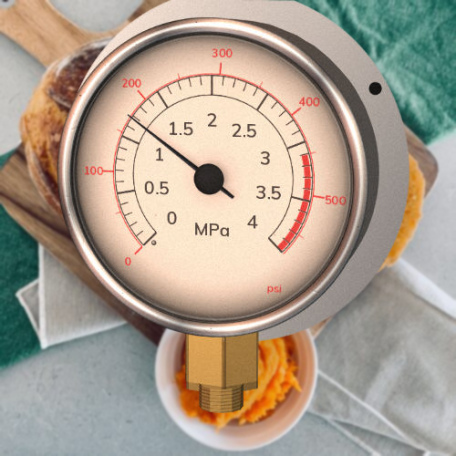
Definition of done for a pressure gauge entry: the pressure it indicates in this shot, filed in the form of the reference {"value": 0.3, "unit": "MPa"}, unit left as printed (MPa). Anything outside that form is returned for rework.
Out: {"value": 1.2, "unit": "MPa"}
